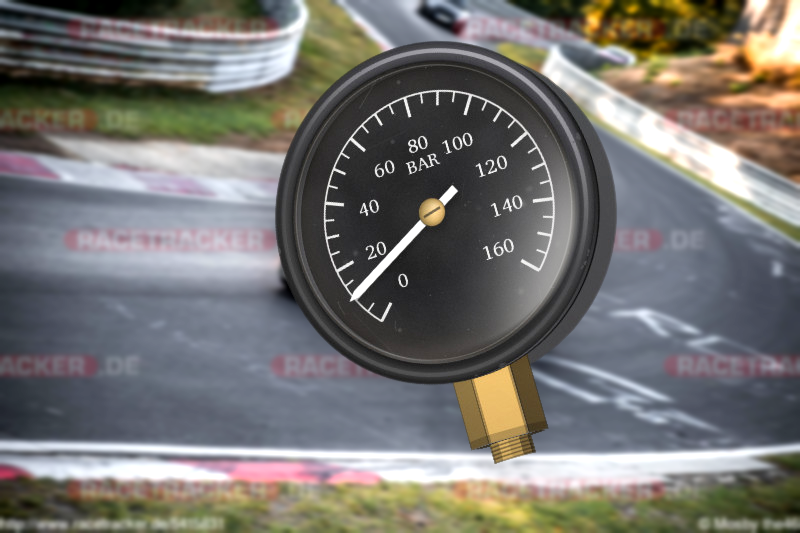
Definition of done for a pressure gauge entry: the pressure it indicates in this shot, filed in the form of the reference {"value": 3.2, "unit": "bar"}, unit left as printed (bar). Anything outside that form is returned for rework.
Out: {"value": 10, "unit": "bar"}
